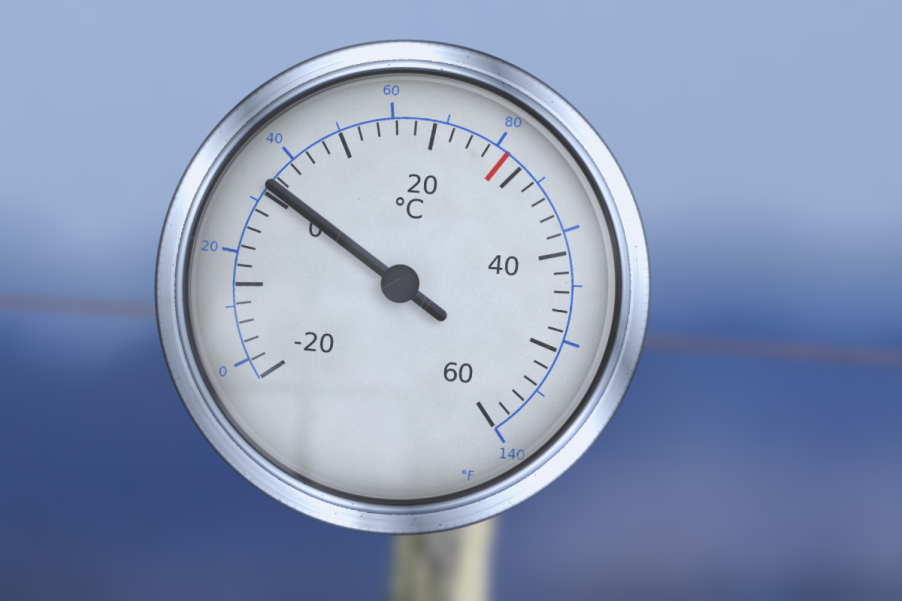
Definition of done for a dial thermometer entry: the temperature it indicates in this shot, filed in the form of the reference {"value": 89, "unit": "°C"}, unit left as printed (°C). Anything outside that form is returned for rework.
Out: {"value": 1, "unit": "°C"}
